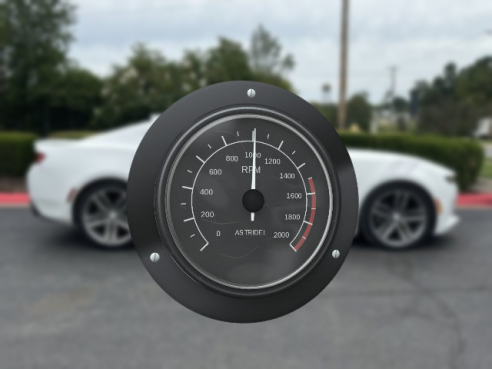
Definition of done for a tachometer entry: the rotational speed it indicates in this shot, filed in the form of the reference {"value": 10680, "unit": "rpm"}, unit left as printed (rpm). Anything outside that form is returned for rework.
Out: {"value": 1000, "unit": "rpm"}
